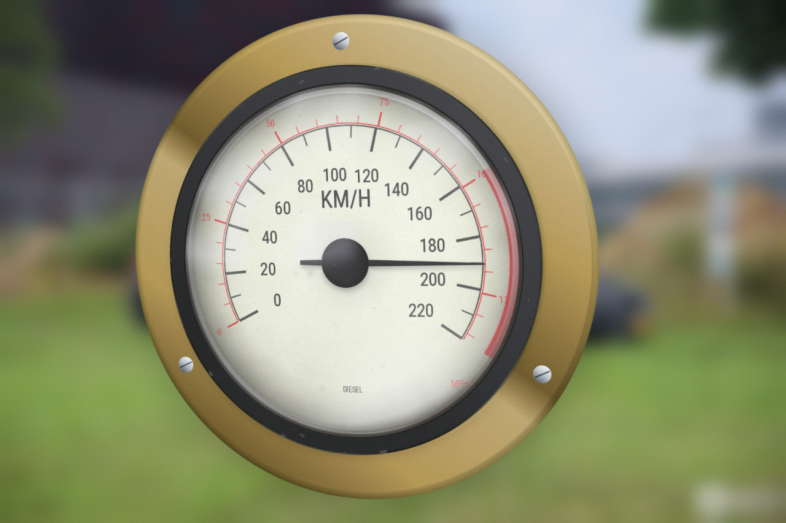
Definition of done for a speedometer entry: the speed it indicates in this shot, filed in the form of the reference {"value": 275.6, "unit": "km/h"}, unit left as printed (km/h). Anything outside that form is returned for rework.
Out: {"value": 190, "unit": "km/h"}
